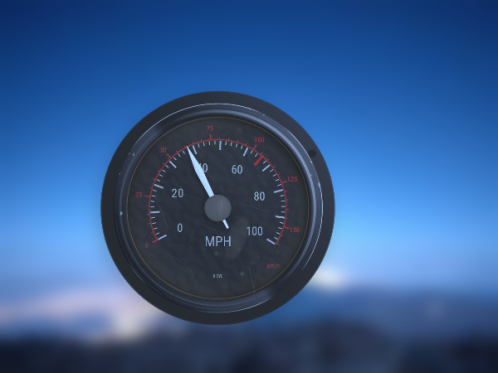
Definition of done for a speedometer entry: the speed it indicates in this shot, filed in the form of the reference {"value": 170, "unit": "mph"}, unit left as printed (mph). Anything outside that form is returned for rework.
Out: {"value": 38, "unit": "mph"}
